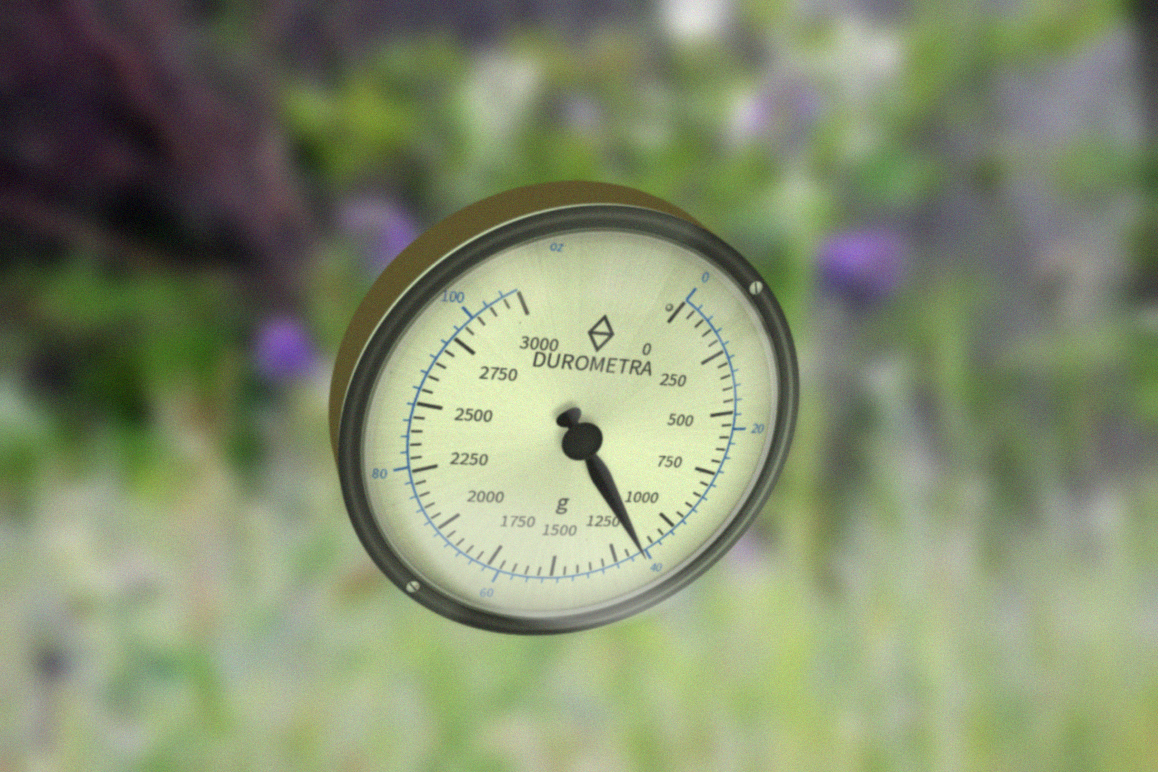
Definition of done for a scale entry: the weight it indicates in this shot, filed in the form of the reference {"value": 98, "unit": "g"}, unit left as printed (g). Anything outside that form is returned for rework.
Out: {"value": 1150, "unit": "g"}
